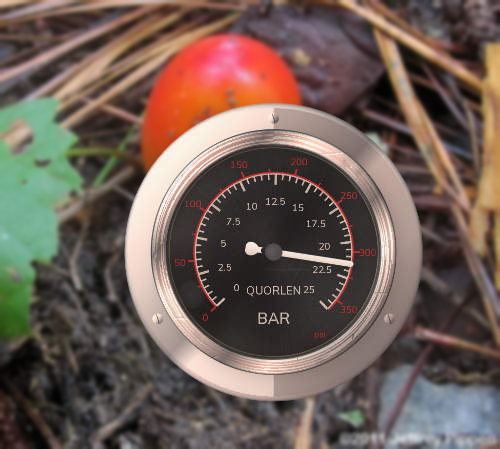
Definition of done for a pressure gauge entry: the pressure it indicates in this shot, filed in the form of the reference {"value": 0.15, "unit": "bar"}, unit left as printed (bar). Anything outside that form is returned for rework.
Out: {"value": 21.5, "unit": "bar"}
